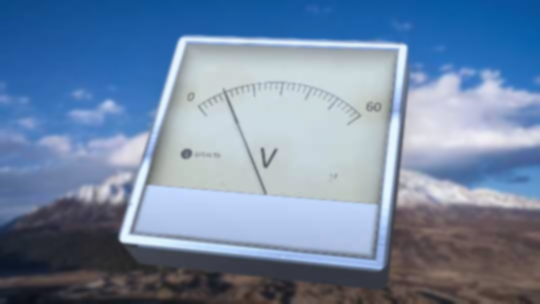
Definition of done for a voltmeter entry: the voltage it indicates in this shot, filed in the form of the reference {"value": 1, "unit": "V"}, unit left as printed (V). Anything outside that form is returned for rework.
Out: {"value": 10, "unit": "V"}
